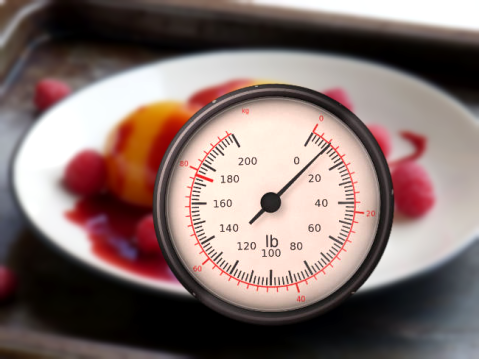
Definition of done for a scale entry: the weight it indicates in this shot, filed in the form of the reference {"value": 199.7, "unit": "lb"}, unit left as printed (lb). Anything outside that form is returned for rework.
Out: {"value": 10, "unit": "lb"}
